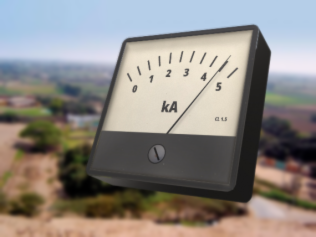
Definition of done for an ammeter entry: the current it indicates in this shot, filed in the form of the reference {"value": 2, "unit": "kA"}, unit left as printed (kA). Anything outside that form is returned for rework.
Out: {"value": 4.5, "unit": "kA"}
